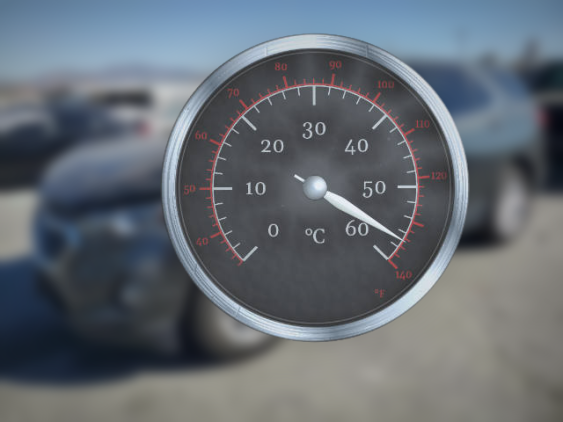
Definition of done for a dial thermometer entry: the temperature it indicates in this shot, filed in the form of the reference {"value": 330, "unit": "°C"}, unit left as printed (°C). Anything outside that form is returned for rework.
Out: {"value": 57, "unit": "°C"}
